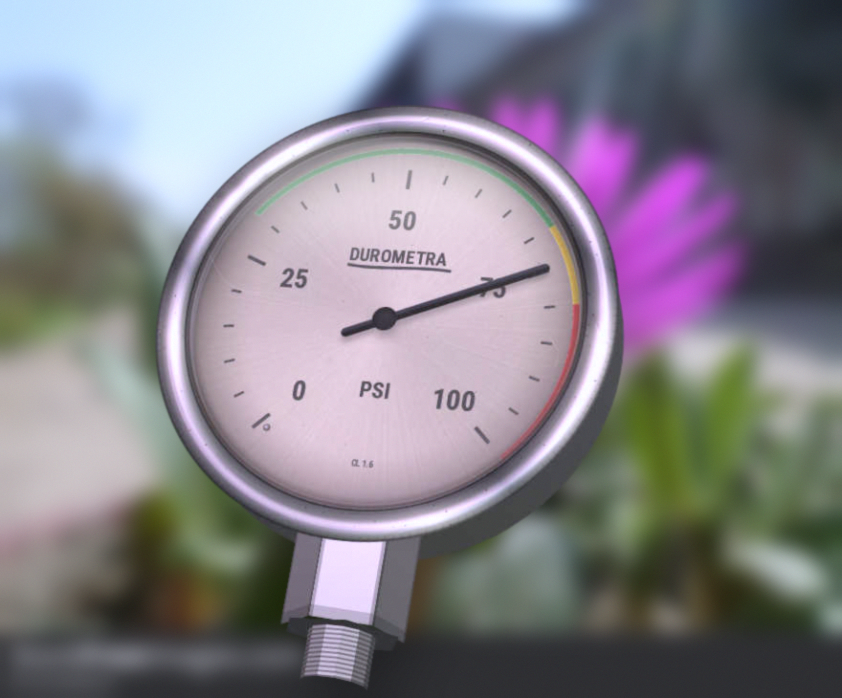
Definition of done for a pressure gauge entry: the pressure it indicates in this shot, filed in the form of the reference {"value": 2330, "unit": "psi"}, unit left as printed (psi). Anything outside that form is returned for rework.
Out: {"value": 75, "unit": "psi"}
